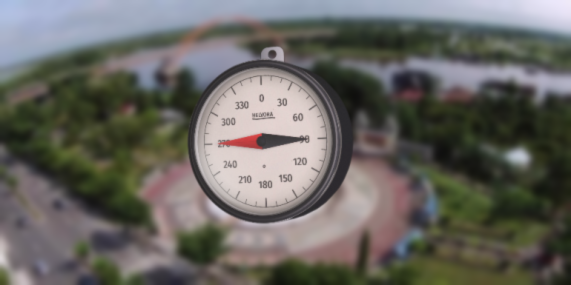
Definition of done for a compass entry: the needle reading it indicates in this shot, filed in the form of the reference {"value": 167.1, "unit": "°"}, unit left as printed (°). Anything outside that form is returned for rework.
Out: {"value": 270, "unit": "°"}
